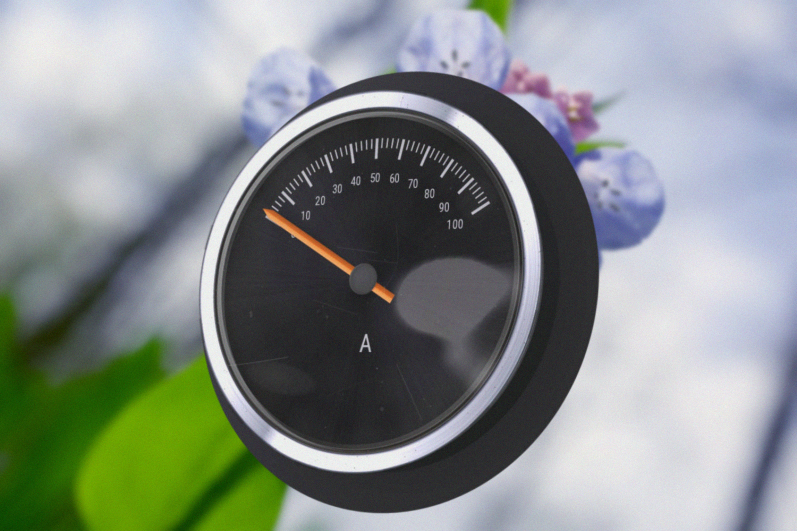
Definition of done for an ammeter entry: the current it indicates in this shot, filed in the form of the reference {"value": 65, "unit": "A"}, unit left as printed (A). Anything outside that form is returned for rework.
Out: {"value": 2, "unit": "A"}
